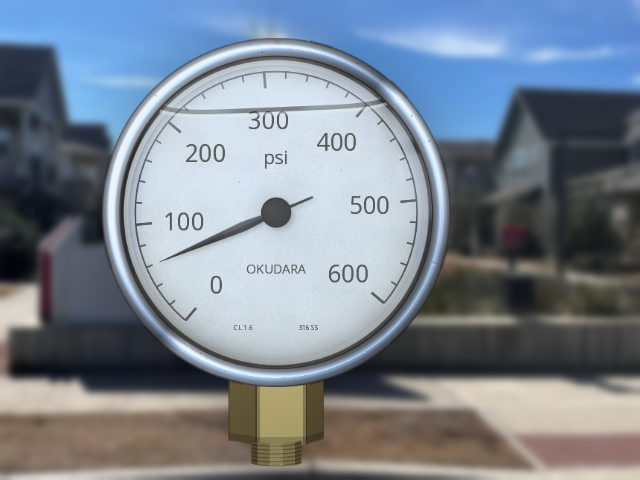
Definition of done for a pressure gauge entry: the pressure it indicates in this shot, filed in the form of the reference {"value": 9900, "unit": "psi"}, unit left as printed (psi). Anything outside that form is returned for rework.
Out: {"value": 60, "unit": "psi"}
